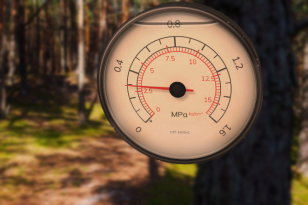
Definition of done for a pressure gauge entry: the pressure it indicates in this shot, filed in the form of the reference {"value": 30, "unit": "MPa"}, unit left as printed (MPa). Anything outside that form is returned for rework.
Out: {"value": 0.3, "unit": "MPa"}
